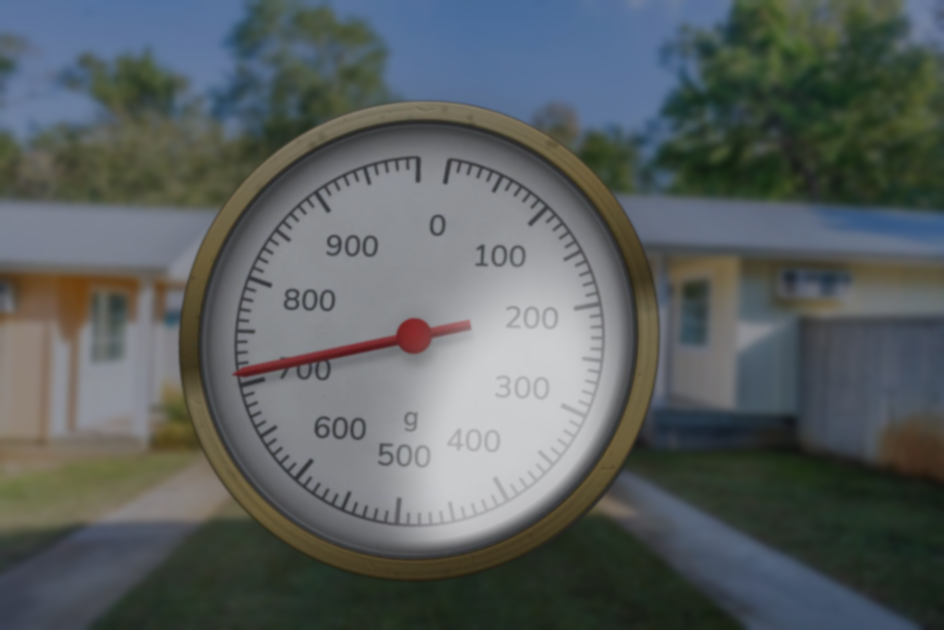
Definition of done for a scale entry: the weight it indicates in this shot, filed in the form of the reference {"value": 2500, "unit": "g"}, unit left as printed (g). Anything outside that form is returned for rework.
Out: {"value": 710, "unit": "g"}
